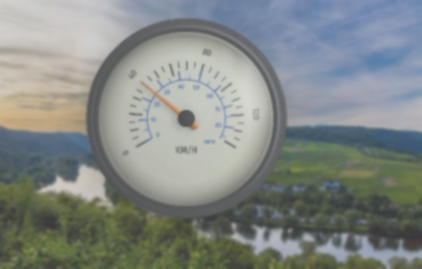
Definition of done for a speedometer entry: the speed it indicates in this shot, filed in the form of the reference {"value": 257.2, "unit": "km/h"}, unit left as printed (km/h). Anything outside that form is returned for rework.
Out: {"value": 40, "unit": "km/h"}
